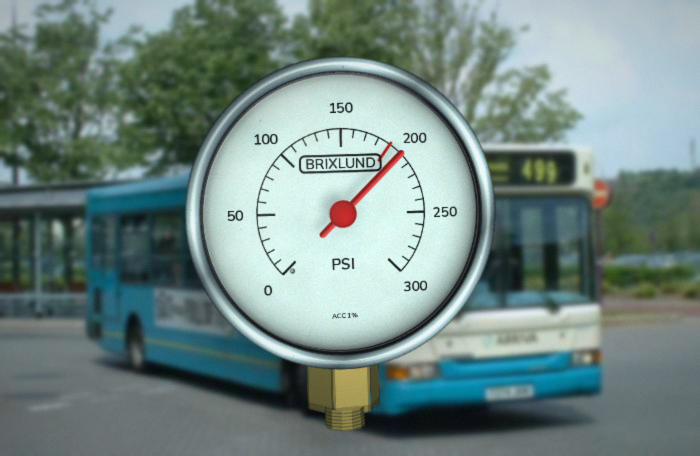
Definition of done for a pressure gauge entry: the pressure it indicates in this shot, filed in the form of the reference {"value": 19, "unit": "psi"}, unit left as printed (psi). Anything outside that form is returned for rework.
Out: {"value": 200, "unit": "psi"}
